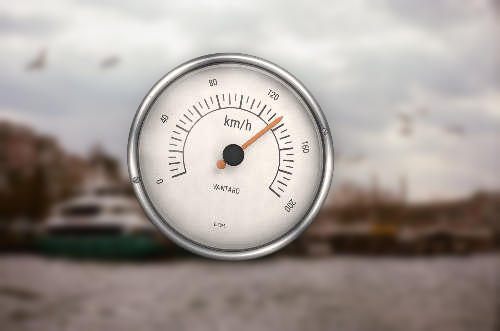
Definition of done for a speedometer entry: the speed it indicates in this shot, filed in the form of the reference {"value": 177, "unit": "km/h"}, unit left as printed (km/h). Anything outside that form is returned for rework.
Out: {"value": 135, "unit": "km/h"}
